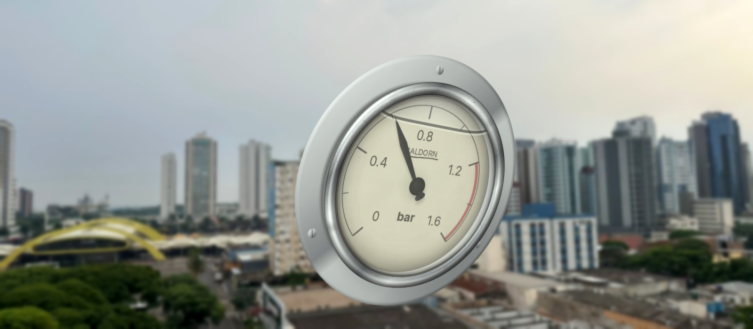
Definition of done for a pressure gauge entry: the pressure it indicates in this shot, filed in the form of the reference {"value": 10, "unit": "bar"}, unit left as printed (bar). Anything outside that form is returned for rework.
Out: {"value": 0.6, "unit": "bar"}
